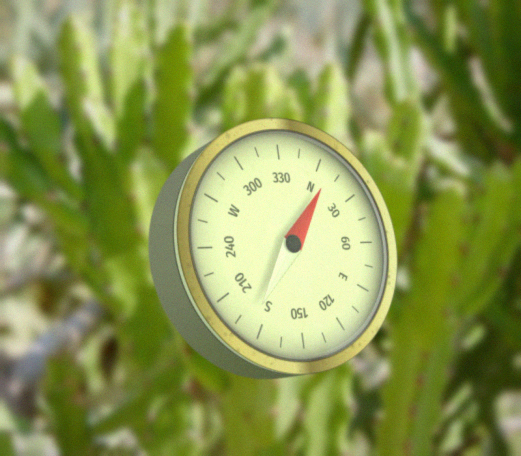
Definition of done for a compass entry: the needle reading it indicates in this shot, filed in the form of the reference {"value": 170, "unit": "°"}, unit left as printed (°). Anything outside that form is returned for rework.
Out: {"value": 7.5, "unit": "°"}
